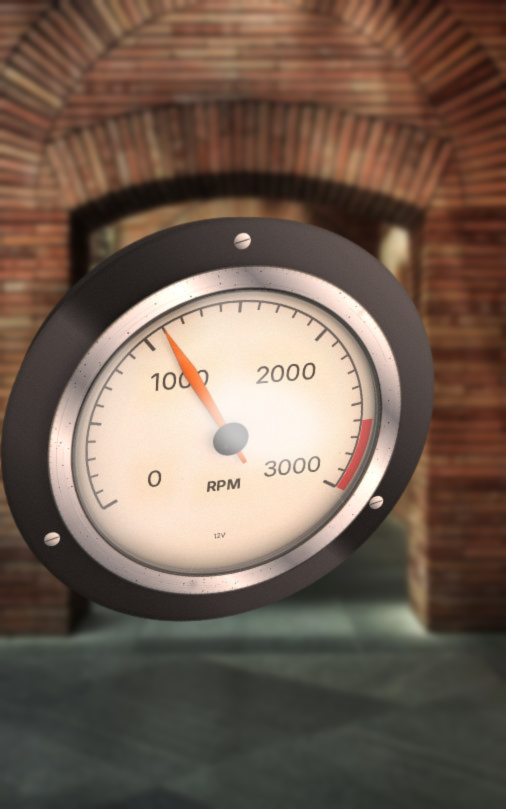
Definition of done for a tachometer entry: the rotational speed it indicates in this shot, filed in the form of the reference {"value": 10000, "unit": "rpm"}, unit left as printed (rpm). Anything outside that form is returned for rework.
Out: {"value": 1100, "unit": "rpm"}
